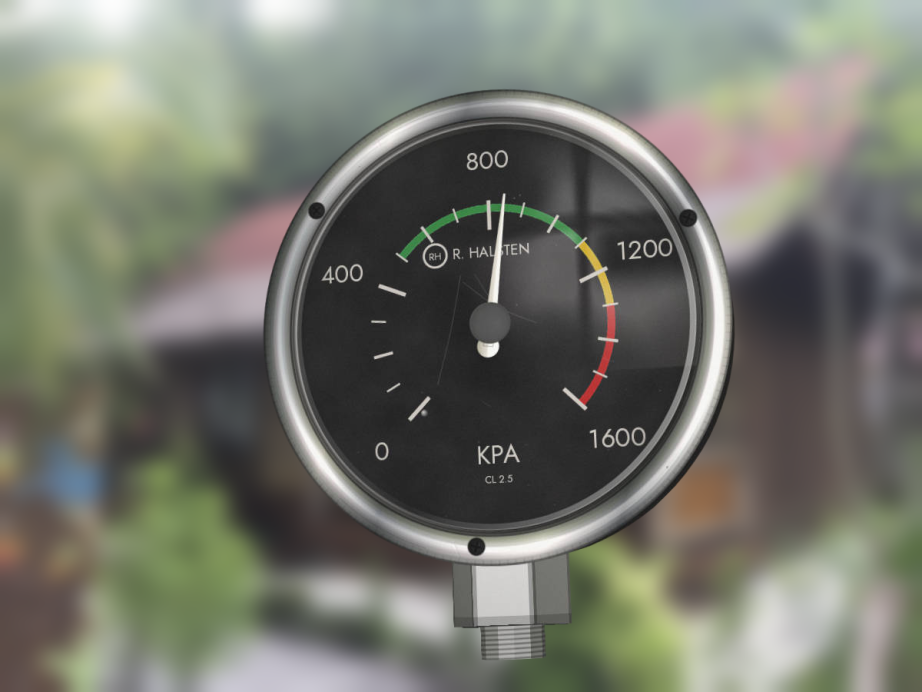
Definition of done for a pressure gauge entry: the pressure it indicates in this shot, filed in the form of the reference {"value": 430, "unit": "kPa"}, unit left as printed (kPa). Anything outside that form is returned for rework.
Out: {"value": 850, "unit": "kPa"}
